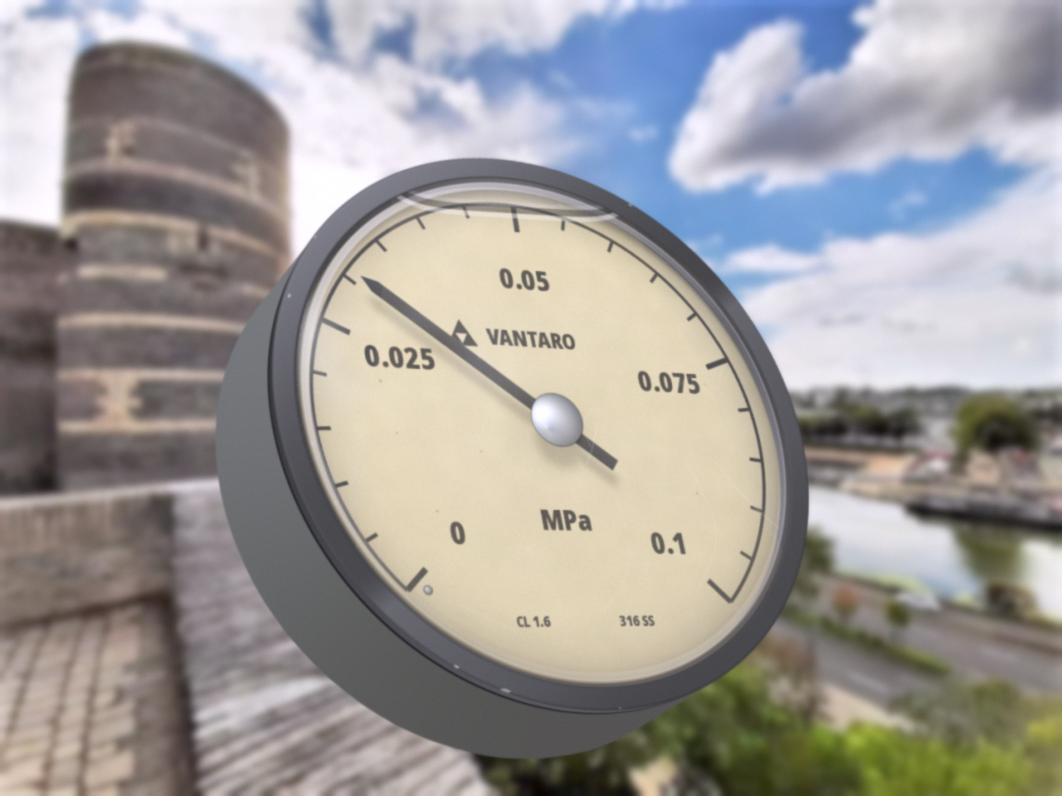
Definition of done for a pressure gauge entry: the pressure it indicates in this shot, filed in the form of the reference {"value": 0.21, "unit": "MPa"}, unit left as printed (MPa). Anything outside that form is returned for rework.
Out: {"value": 0.03, "unit": "MPa"}
